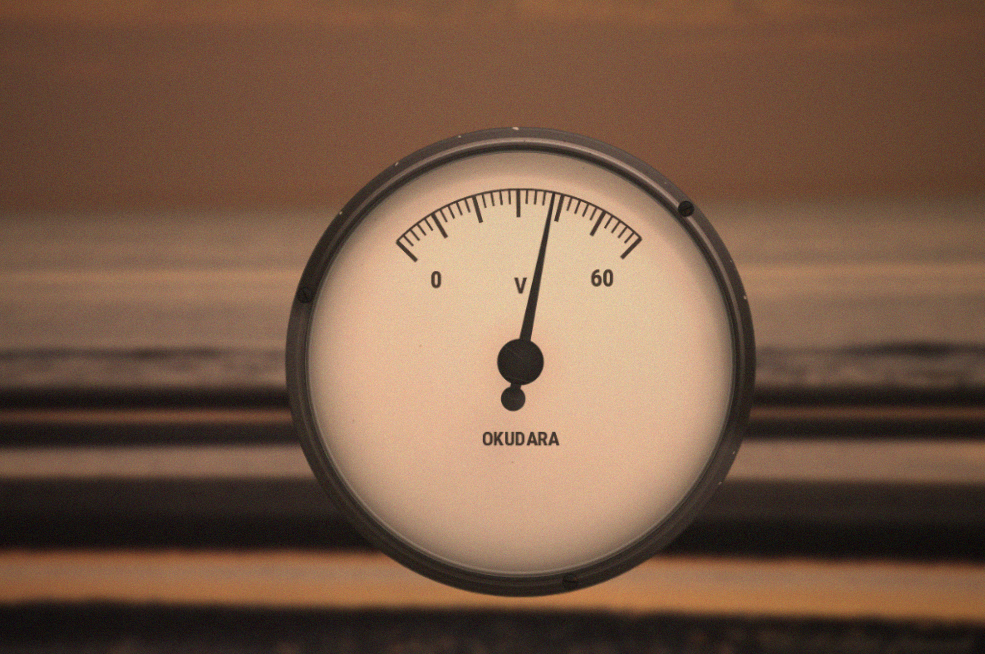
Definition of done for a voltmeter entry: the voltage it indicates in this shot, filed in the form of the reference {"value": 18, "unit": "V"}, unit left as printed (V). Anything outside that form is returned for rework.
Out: {"value": 38, "unit": "V"}
